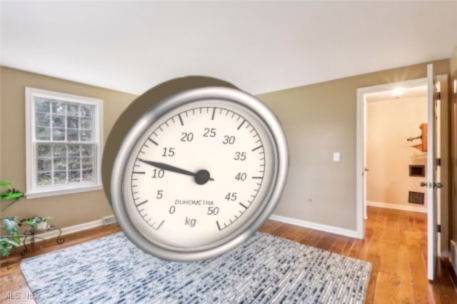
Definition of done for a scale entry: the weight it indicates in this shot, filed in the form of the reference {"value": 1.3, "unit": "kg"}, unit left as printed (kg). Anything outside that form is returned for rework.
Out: {"value": 12, "unit": "kg"}
